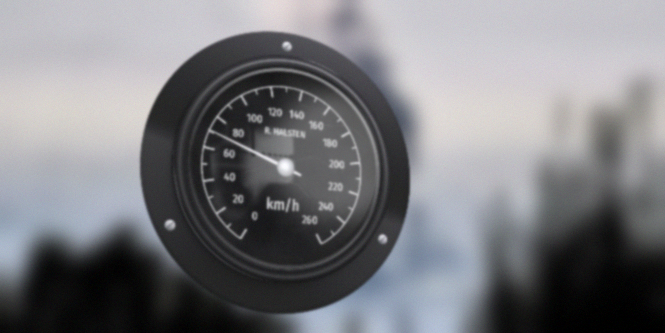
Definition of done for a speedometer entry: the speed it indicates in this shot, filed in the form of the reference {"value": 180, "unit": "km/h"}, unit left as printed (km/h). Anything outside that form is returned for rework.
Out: {"value": 70, "unit": "km/h"}
